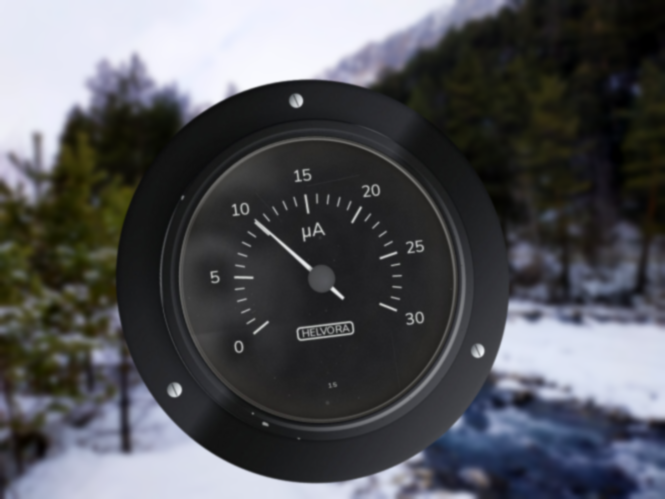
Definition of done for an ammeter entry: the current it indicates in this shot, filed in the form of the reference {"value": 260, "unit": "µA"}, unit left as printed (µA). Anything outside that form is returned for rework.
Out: {"value": 10, "unit": "µA"}
